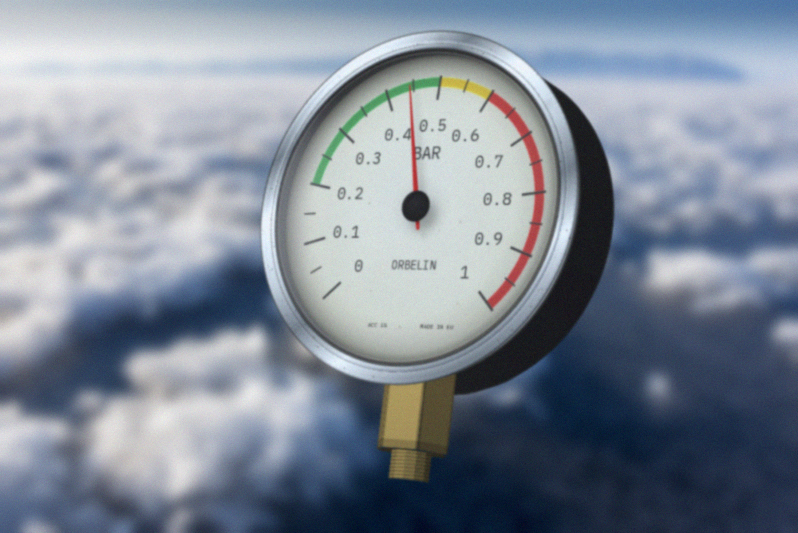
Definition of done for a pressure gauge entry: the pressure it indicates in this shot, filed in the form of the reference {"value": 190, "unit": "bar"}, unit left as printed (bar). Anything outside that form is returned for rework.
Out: {"value": 0.45, "unit": "bar"}
